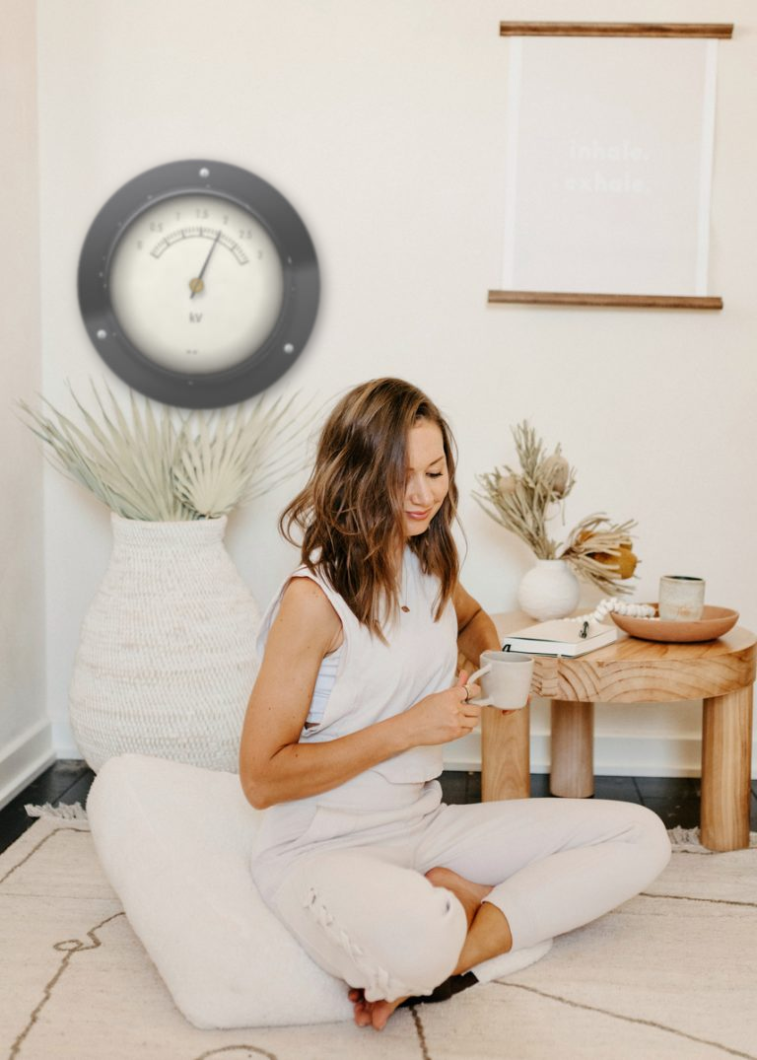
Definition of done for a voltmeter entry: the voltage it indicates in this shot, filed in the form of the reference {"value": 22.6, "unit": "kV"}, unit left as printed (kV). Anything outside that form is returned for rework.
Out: {"value": 2, "unit": "kV"}
